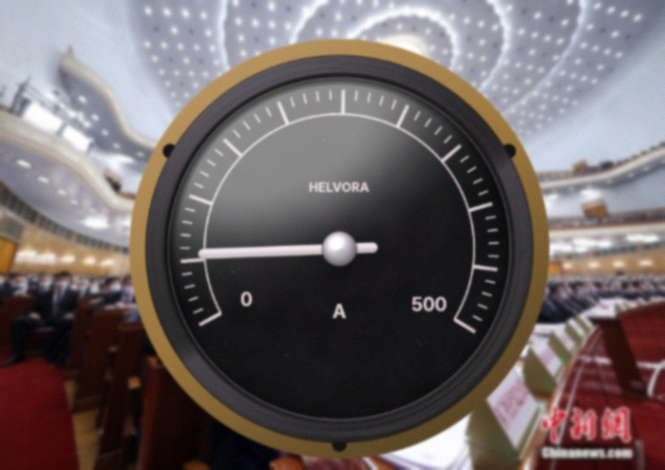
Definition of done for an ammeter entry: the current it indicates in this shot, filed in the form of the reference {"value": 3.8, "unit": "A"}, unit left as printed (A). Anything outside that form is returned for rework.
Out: {"value": 55, "unit": "A"}
